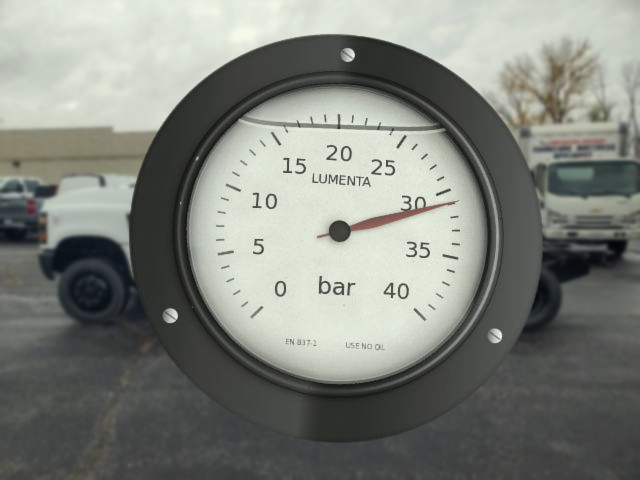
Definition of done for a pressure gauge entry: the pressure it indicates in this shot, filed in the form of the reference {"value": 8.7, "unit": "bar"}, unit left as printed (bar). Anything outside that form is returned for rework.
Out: {"value": 31, "unit": "bar"}
